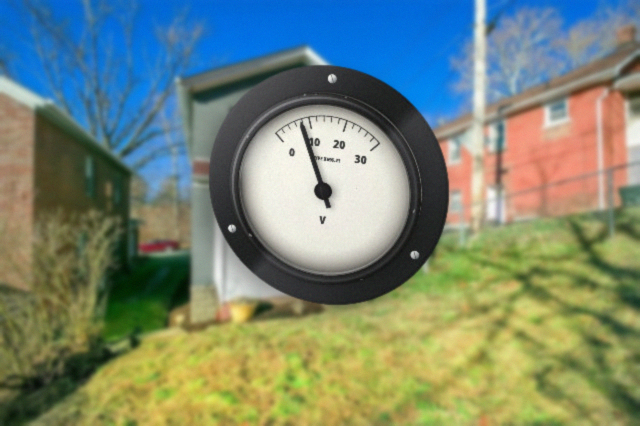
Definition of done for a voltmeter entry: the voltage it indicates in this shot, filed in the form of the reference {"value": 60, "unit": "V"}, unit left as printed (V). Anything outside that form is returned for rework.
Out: {"value": 8, "unit": "V"}
